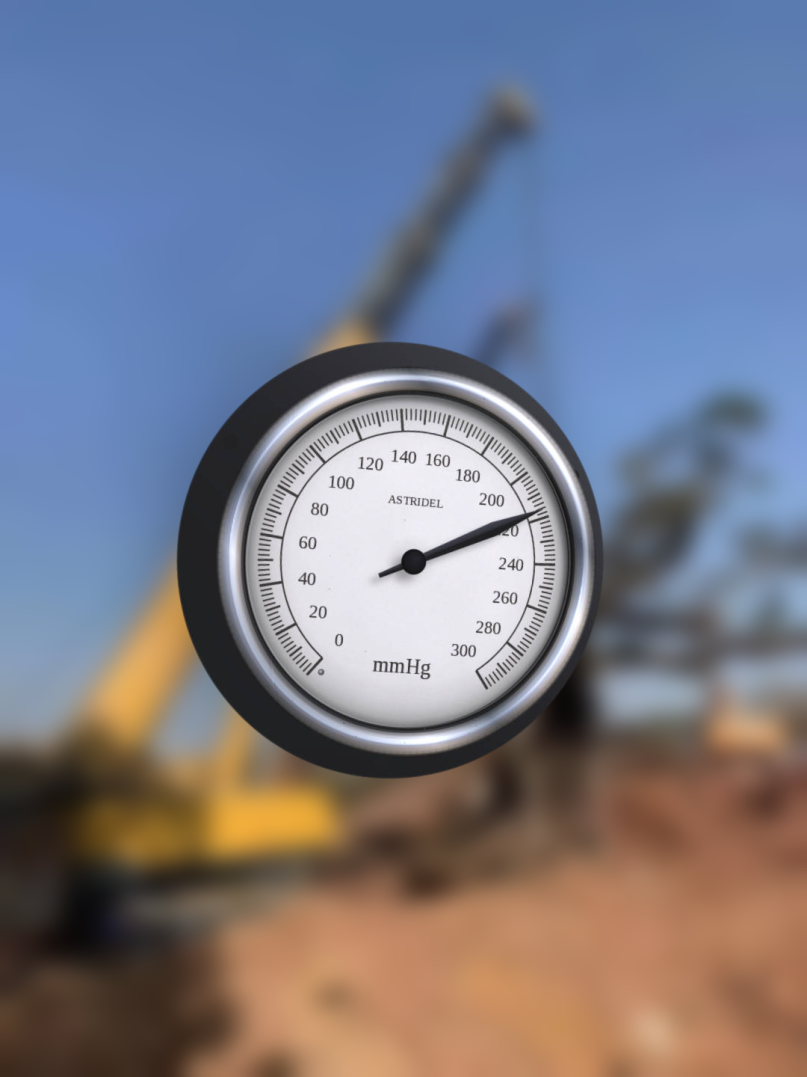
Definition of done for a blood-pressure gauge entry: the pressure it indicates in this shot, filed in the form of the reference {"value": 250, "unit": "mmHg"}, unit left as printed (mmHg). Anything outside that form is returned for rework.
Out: {"value": 216, "unit": "mmHg"}
